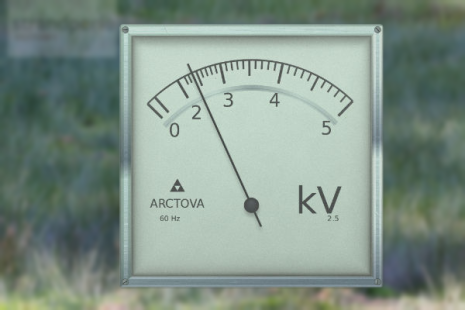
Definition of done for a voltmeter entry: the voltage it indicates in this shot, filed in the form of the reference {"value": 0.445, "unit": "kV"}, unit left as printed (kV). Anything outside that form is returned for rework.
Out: {"value": 2.4, "unit": "kV"}
